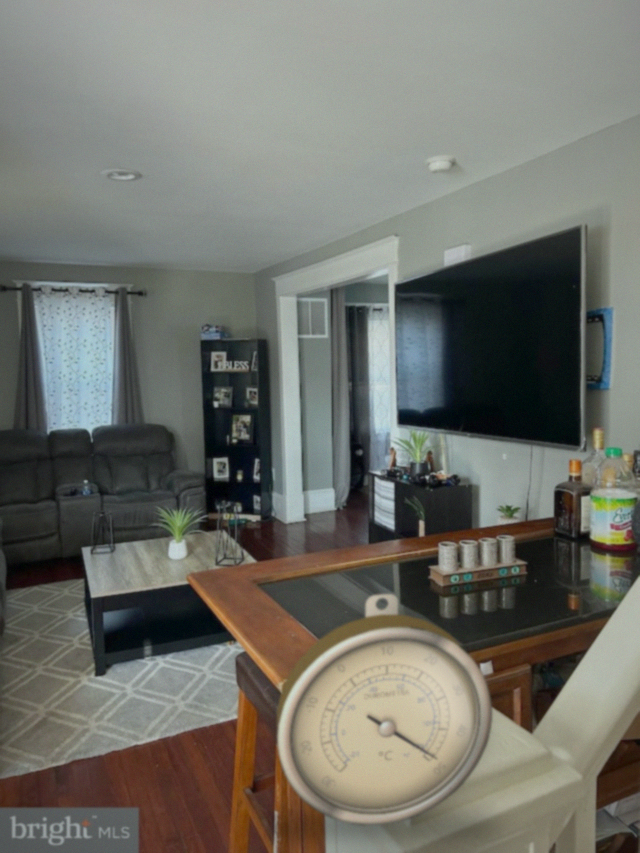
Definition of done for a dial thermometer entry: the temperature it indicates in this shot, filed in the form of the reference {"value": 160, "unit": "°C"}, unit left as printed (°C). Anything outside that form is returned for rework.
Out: {"value": 48, "unit": "°C"}
